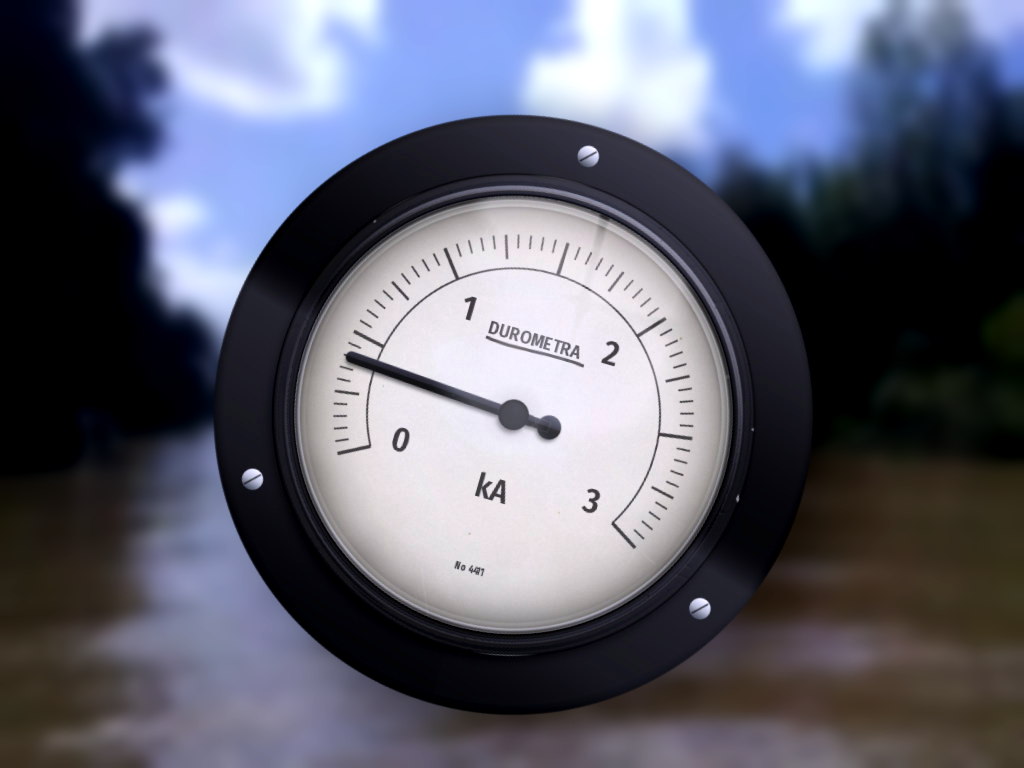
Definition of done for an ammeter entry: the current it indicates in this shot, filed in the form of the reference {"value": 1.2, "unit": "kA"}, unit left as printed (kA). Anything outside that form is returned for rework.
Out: {"value": 0.4, "unit": "kA"}
